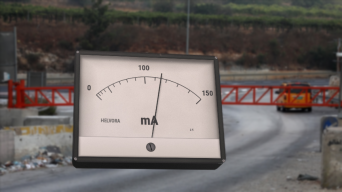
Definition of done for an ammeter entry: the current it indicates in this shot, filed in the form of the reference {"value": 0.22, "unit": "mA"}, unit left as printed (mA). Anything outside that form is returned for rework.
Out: {"value": 115, "unit": "mA"}
